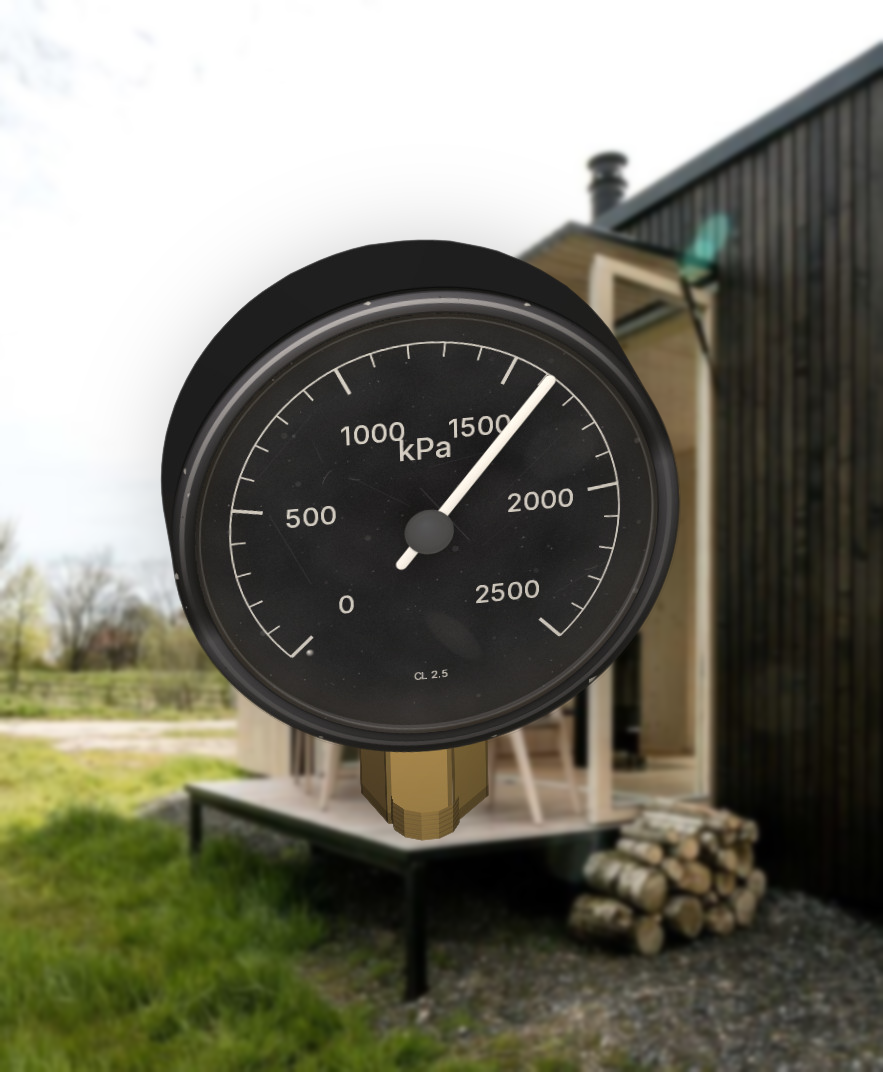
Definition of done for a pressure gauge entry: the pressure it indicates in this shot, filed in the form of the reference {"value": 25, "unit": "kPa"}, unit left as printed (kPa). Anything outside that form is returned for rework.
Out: {"value": 1600, "unit": "kPa"}
